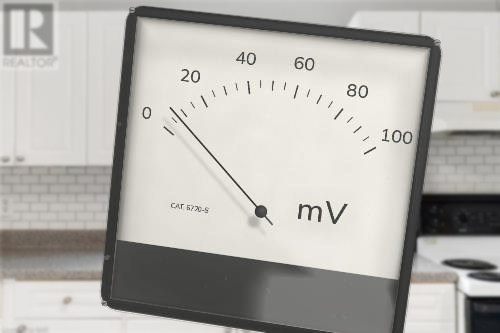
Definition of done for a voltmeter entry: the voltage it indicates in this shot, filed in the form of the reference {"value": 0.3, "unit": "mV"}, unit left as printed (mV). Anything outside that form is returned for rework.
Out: {"value": 7.5, "unit": "mV"}
